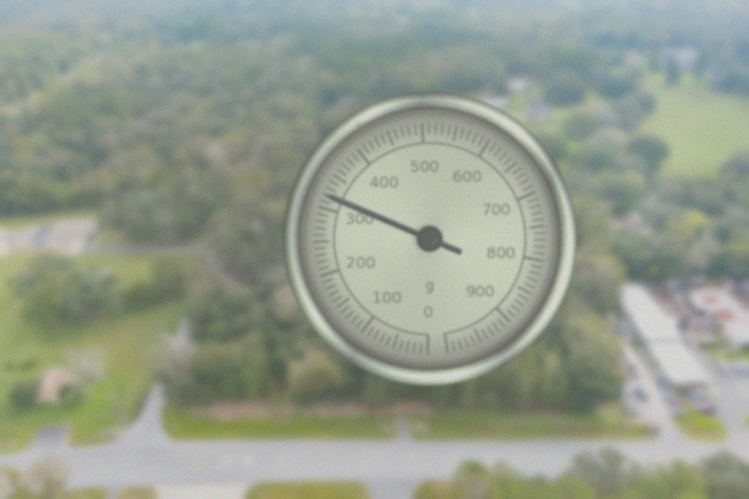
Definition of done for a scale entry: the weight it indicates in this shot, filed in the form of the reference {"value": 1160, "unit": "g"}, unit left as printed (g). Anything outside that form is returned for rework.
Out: {"value": 320, "unit": "g"}
